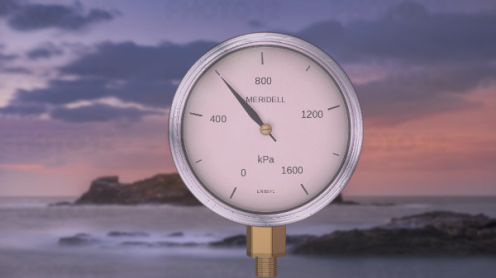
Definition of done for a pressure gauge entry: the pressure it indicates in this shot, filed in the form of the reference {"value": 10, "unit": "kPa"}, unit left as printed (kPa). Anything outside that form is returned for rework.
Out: {"value": 600, "unit": "kPa"}
